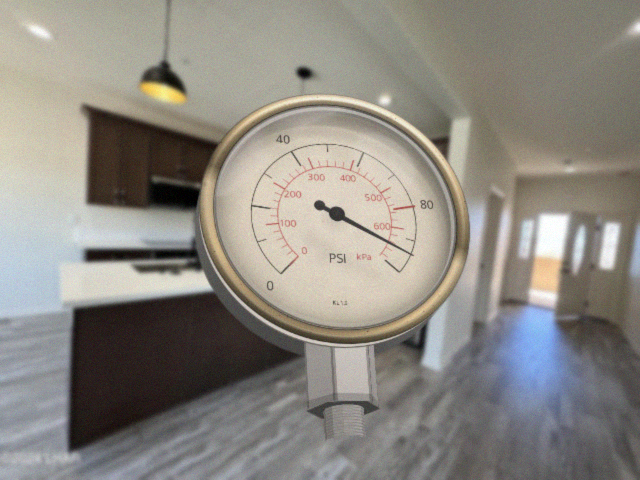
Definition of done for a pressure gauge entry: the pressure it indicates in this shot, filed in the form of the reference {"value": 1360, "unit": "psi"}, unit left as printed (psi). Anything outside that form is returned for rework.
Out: {"value": 95, "unit": "psi"}
